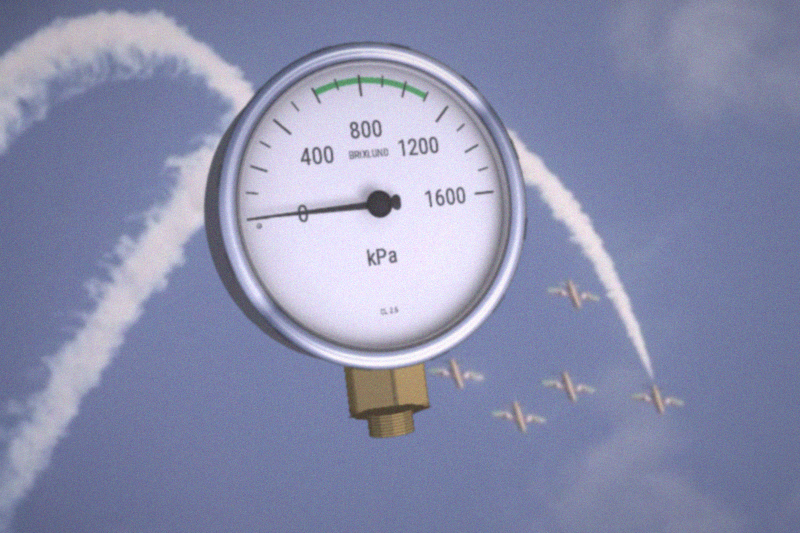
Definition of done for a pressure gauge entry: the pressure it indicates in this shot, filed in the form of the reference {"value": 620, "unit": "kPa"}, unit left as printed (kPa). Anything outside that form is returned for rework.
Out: {"value": 0, "unit": "kPa"}
